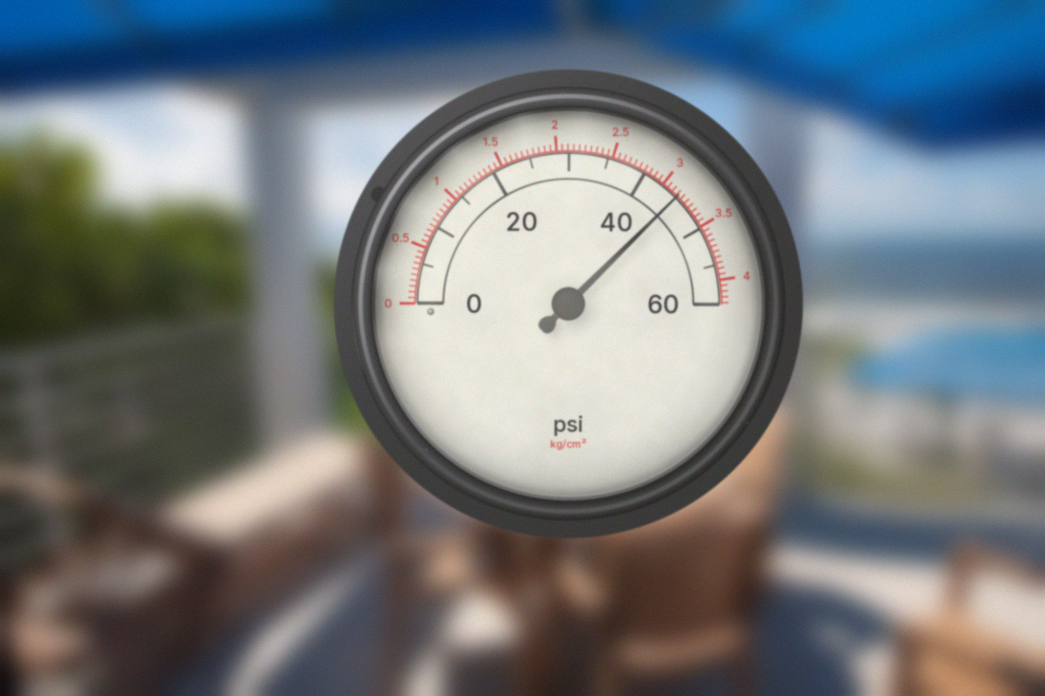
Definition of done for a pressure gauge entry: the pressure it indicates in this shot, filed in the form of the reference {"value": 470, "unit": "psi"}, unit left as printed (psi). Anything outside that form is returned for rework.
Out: {"value": 45, "unit": "psi"}
